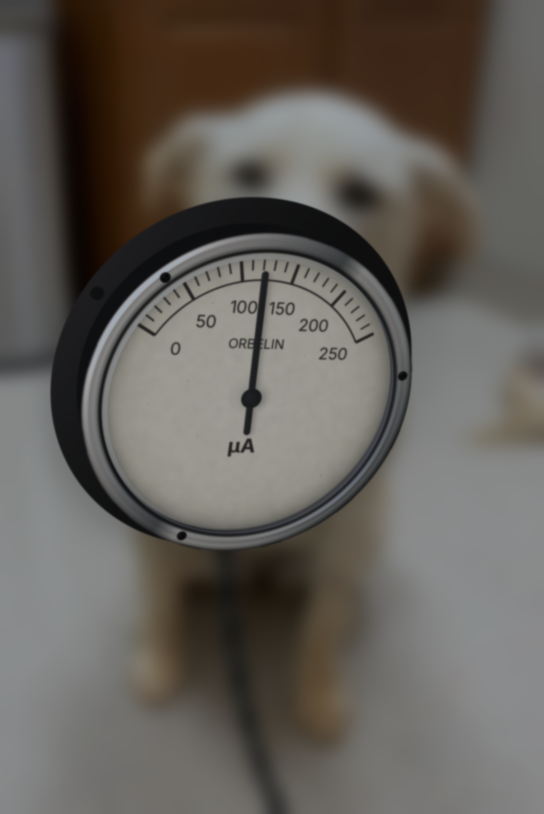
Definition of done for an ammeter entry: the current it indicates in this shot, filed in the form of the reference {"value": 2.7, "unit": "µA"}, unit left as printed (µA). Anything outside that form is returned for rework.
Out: {"value": 120, "unit": "µA"}
